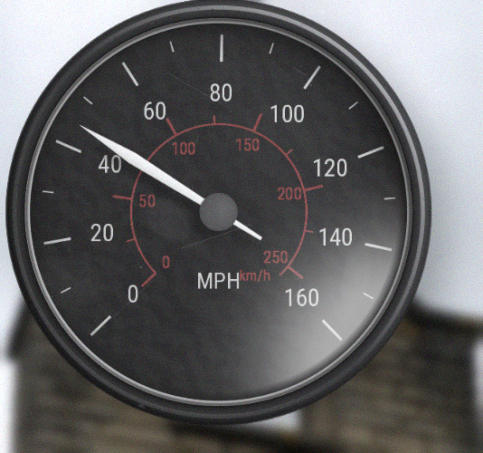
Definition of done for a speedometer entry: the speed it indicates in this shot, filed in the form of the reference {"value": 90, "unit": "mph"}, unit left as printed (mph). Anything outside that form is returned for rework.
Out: {"value": 45, "unit": "mph"}
